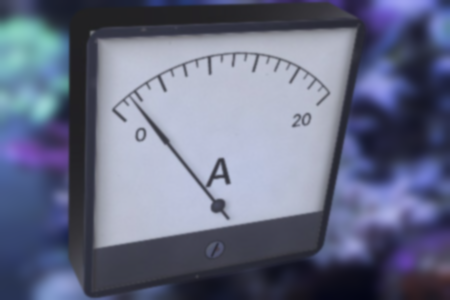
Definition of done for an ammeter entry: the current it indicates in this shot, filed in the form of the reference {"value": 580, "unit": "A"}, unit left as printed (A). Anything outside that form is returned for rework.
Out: {"value": 1.5, "unit": "A"}
